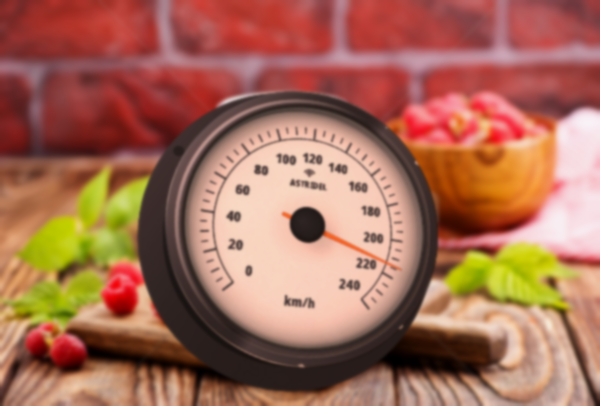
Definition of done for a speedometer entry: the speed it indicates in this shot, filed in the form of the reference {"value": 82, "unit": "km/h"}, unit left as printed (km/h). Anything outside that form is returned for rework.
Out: {"value": 215, "unit": "km/h"}
